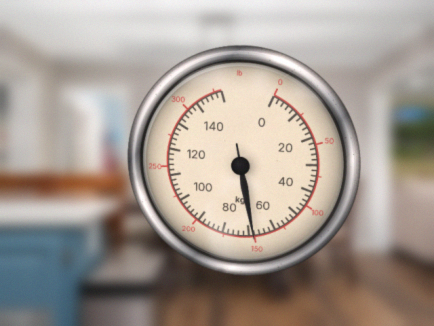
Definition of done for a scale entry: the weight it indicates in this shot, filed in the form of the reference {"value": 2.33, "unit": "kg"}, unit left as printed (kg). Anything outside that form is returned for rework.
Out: {"value": 68, "unit": "kg"}
